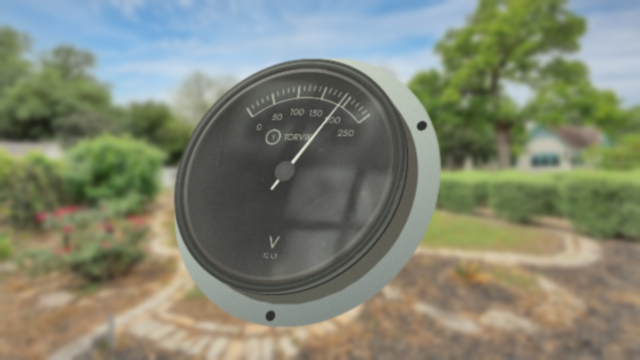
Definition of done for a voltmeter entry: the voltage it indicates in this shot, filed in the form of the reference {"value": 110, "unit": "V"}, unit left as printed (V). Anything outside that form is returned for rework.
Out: {"value": 200, "unit": "V"}
